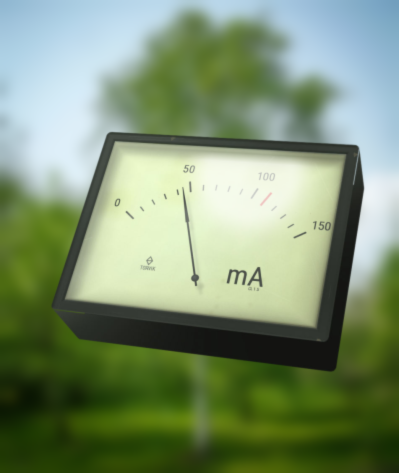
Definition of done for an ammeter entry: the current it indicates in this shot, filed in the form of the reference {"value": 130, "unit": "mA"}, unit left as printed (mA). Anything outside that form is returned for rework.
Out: {"value": 45, "unit": "mA"}
